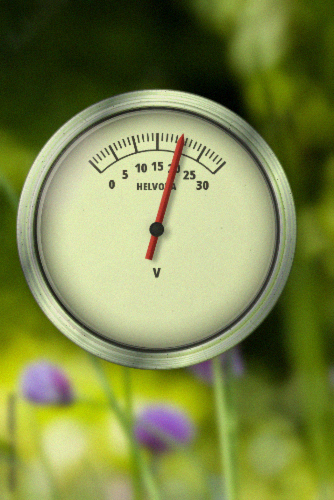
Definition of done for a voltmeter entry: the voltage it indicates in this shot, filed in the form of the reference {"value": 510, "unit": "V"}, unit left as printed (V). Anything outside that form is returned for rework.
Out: {"value": 20, "unit": "V"}
